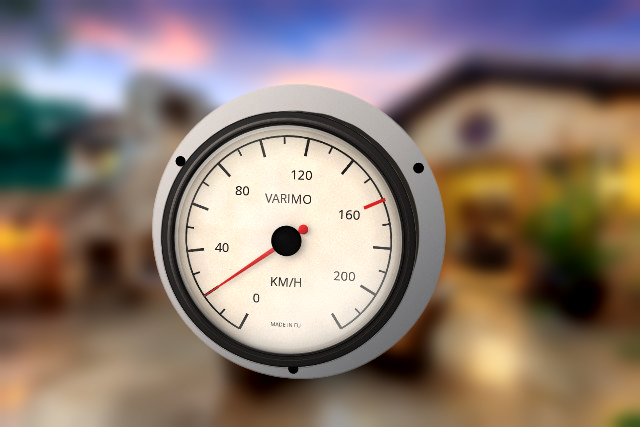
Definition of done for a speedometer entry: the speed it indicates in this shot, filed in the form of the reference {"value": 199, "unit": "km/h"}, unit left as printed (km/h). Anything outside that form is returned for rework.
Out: {"value": 20, "unit": "km/h"}
